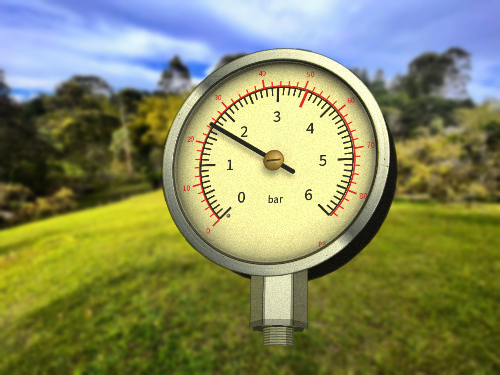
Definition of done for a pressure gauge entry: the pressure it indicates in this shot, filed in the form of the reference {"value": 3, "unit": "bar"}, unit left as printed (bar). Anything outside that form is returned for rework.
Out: {"value": 1.7, "unit": "bar"}
